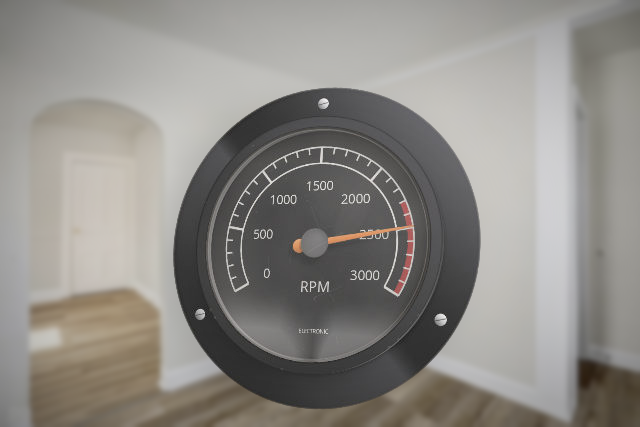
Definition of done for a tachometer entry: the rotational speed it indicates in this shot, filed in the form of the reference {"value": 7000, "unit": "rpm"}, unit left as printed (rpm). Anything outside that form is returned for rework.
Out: {"value": 2500, "unit": "rpm"}
